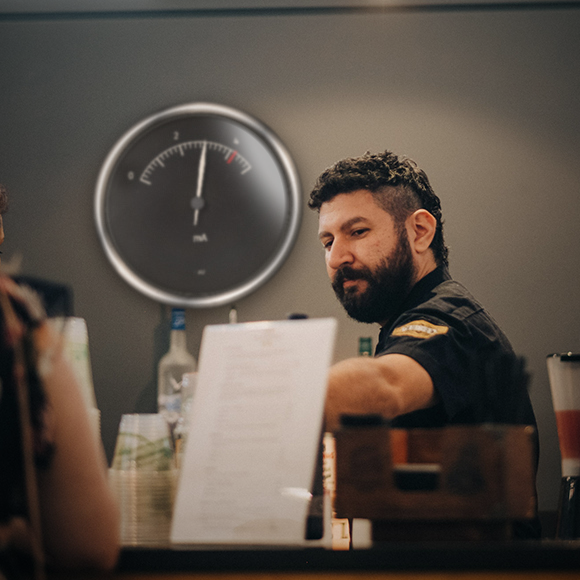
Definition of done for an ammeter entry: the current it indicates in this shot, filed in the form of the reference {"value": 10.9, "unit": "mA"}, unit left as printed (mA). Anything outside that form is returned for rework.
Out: {"value": 3, "unit": "mA"}
